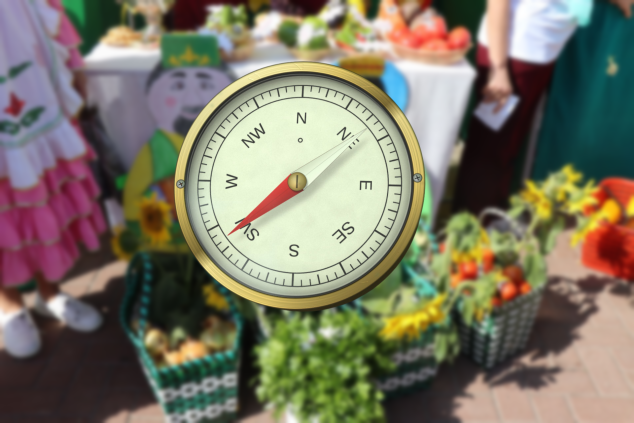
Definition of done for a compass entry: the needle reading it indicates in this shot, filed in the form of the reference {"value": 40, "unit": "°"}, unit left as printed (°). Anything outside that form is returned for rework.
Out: {"value": 230, "unit": "°"}
